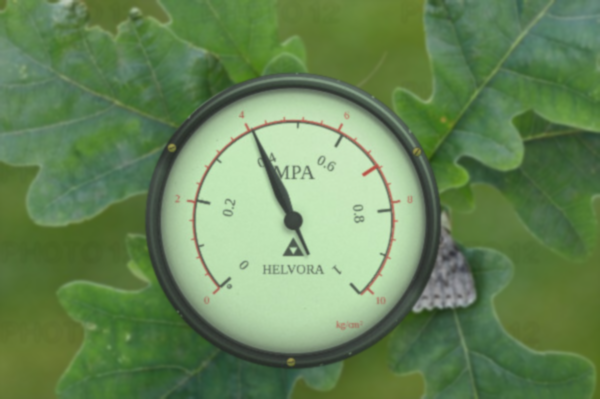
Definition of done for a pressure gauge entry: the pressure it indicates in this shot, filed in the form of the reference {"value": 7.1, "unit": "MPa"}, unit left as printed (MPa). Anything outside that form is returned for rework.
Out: {"value": 0.4, "unit": "MPa"}
